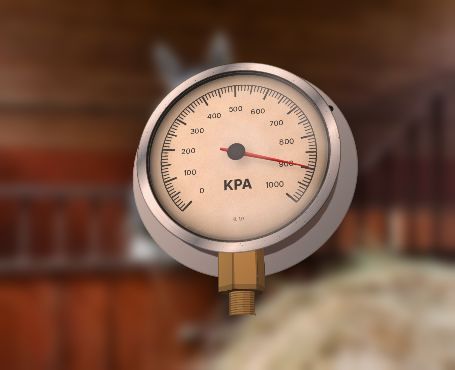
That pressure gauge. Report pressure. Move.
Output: 900 kPa
